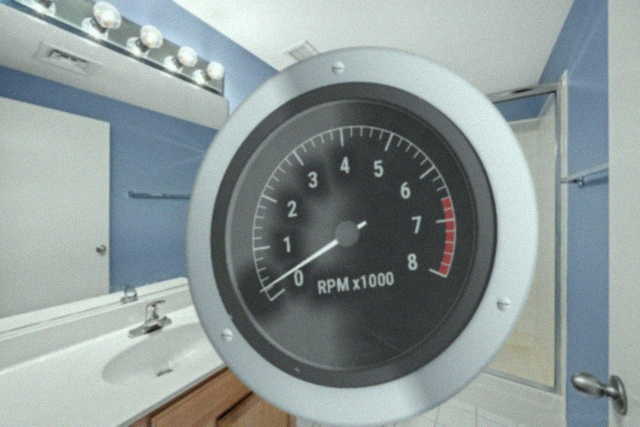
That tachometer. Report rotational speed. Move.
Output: 200 rpm
